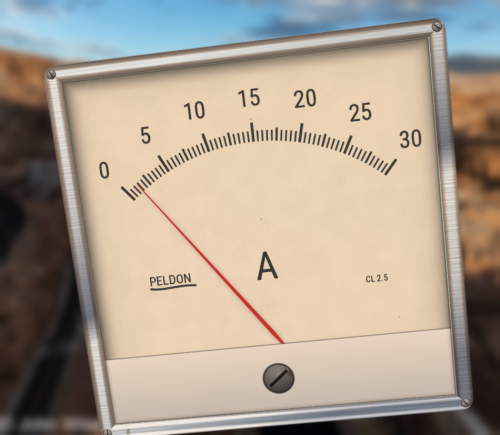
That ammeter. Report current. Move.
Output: 1.5 A
